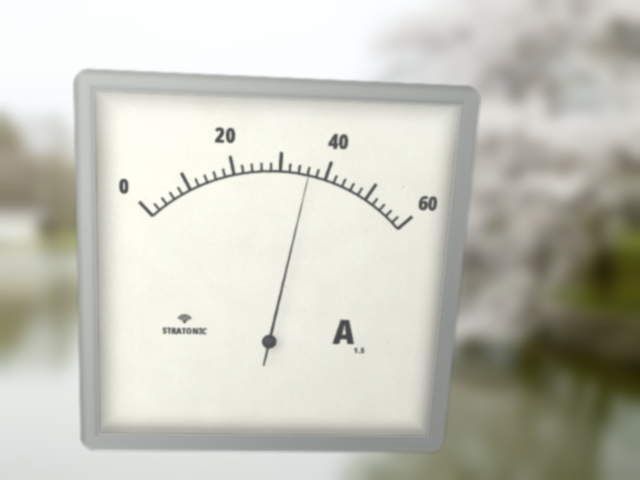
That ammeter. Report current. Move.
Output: 36 A
